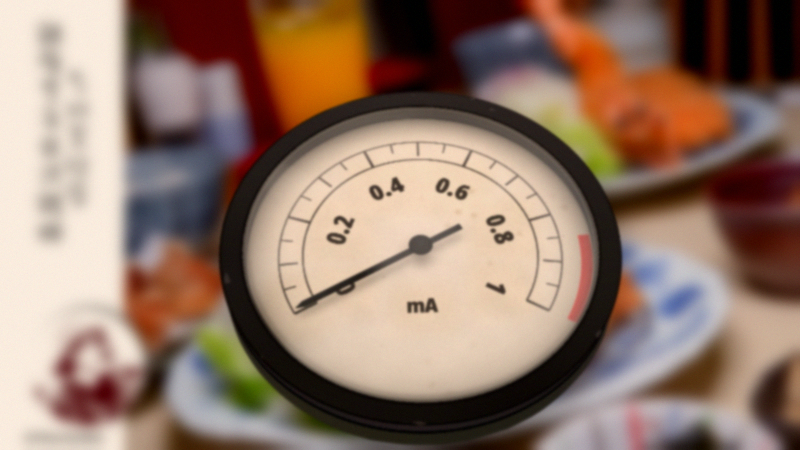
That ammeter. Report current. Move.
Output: 0 mA
